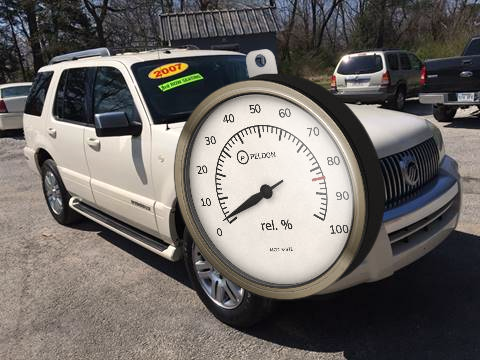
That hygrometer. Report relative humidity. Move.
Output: 2 %
